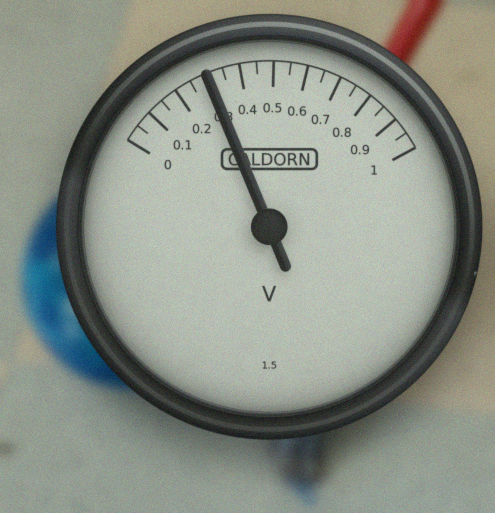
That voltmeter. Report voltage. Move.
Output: 0.3 V
